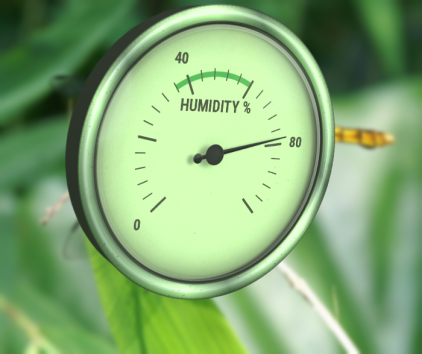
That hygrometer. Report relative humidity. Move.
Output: 78 %
